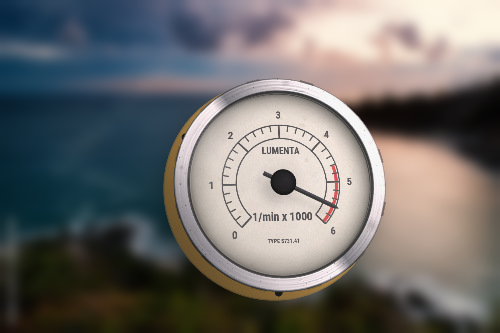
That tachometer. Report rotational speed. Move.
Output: 5600 rpm
